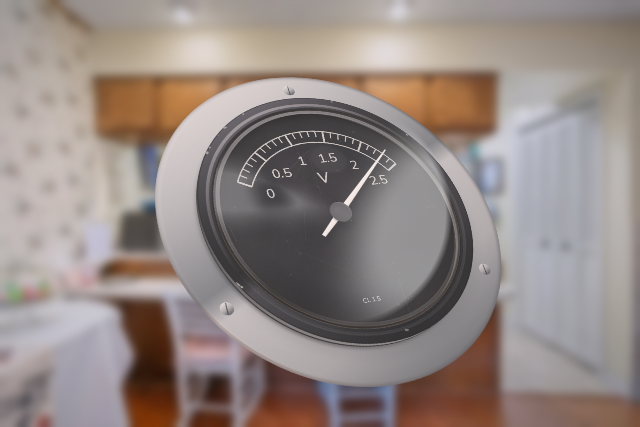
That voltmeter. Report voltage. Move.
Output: 2.3 V
